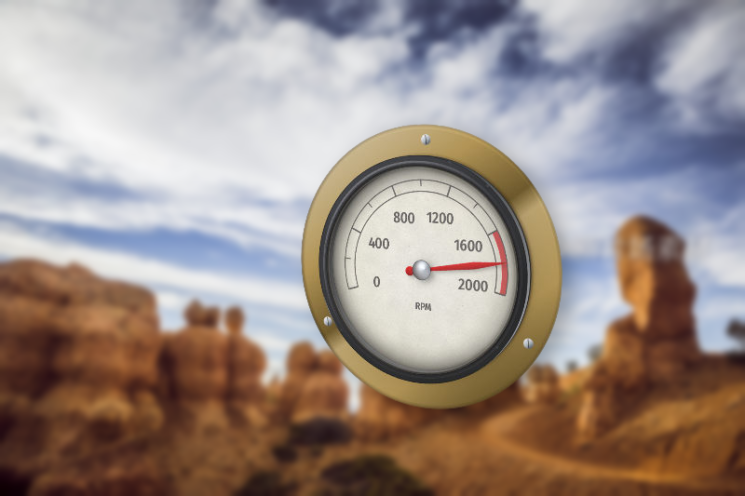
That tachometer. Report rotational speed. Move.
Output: 1800 rpm
